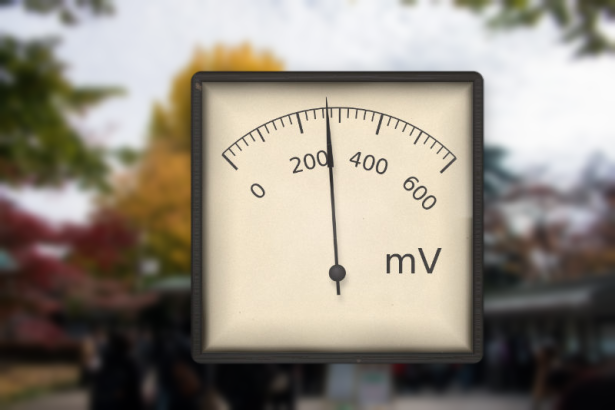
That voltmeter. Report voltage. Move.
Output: 270 mV
